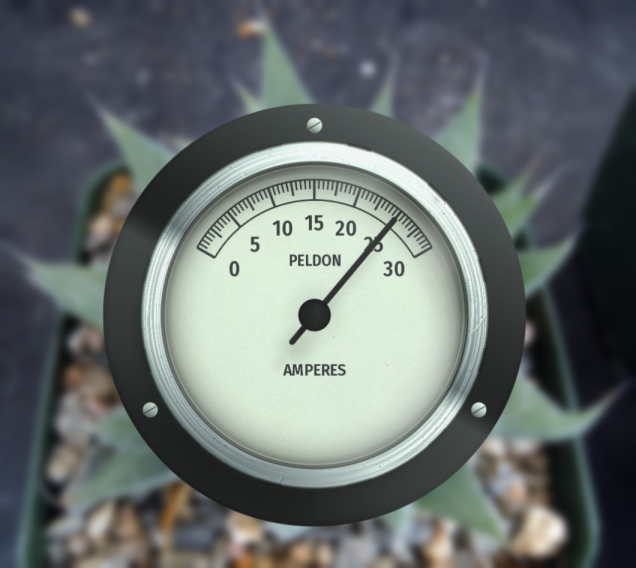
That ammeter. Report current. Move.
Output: 25 A
